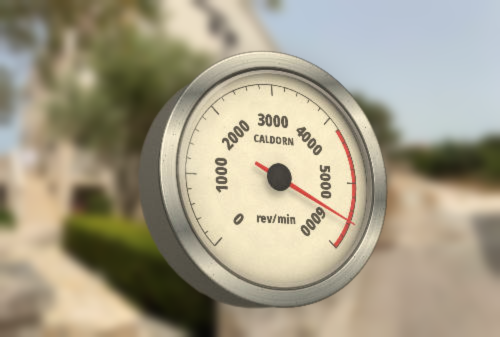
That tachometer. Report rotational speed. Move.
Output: 5600 rpm
